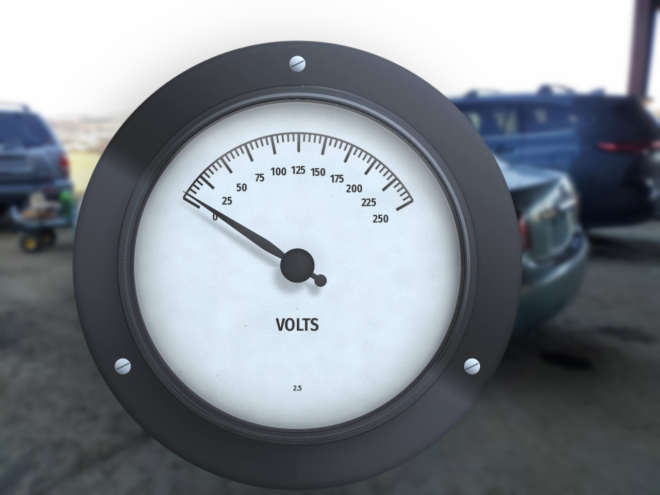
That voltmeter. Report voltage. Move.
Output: 5 V
